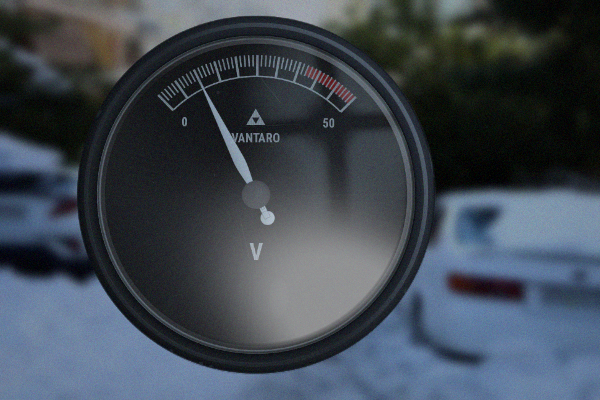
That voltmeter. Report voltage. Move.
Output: 10 V
